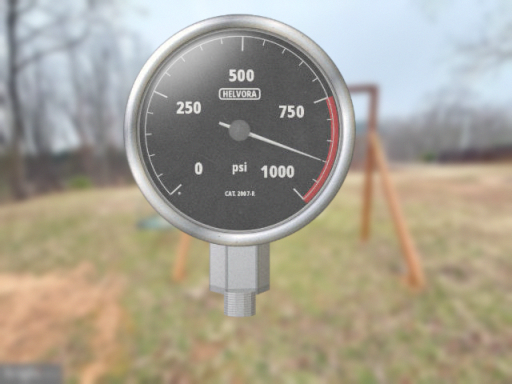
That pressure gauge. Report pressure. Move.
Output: 900 psi
